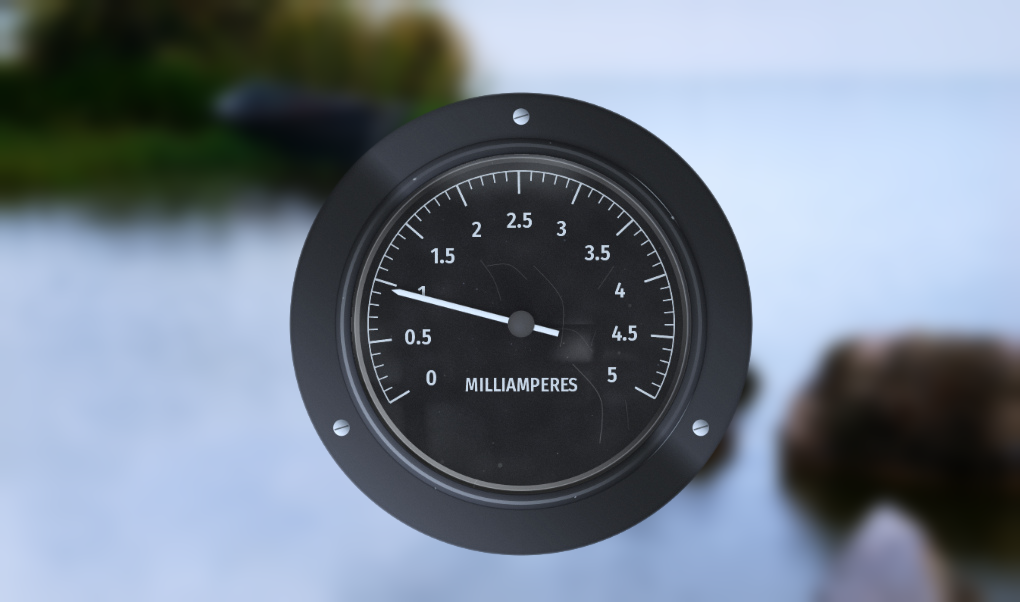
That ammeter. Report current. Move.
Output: 0.95 mA
